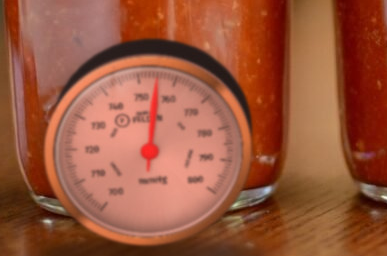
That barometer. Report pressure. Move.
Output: 755 mmHg
